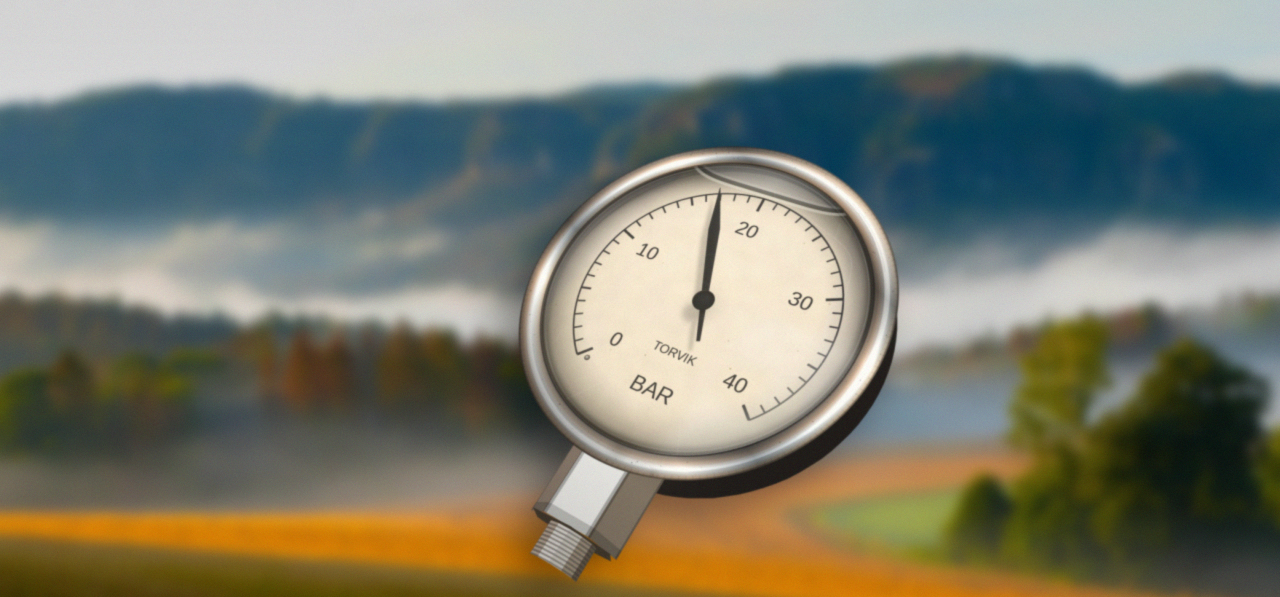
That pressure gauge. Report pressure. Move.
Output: 17 bar
